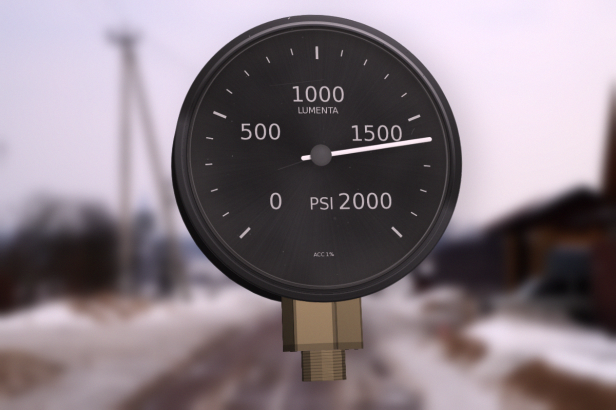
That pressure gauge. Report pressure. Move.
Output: 1600 psi
